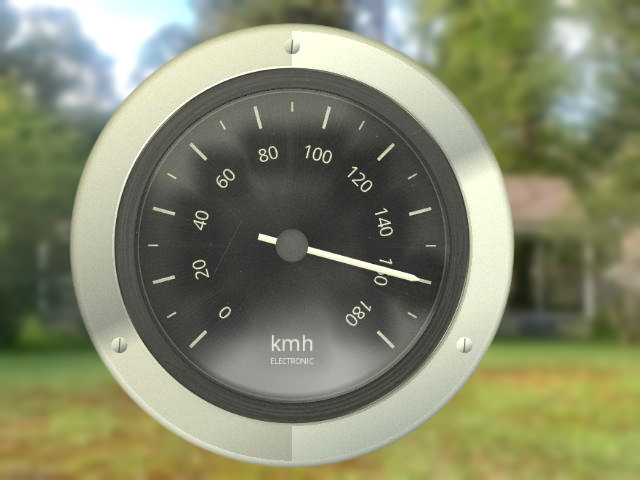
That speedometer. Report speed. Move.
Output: 160 km/h
